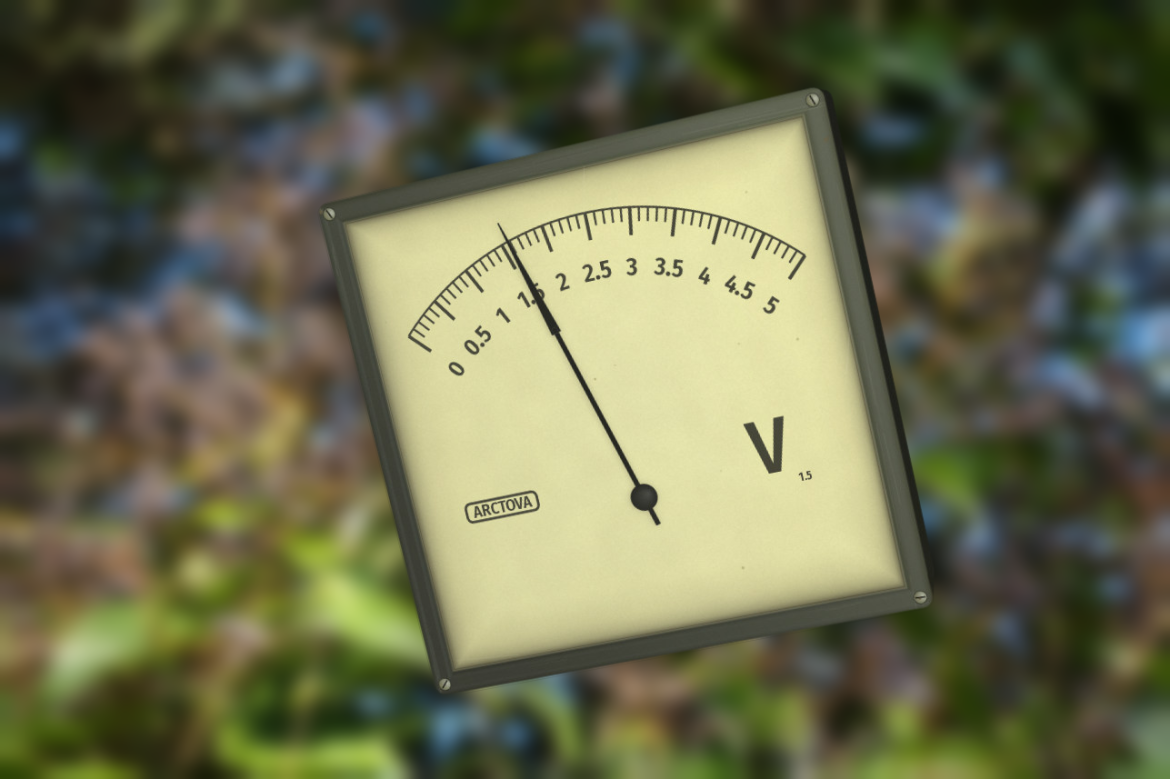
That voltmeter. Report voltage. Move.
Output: 1.6 V
